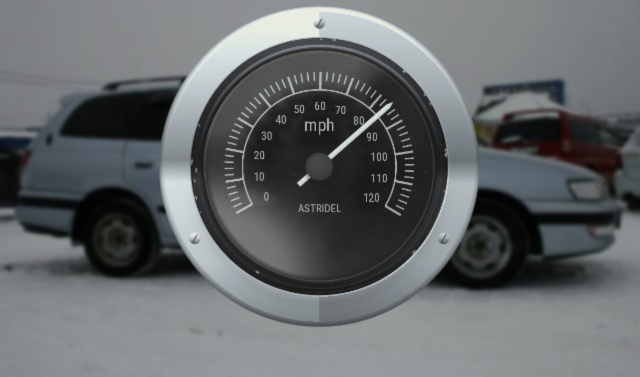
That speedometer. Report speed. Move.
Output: 84 mph
